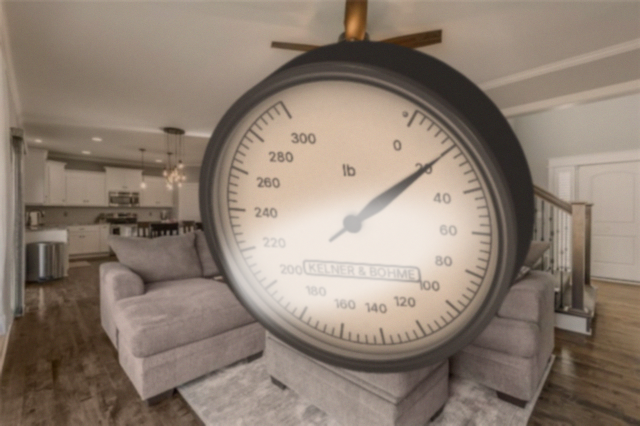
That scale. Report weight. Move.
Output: 20 lb
